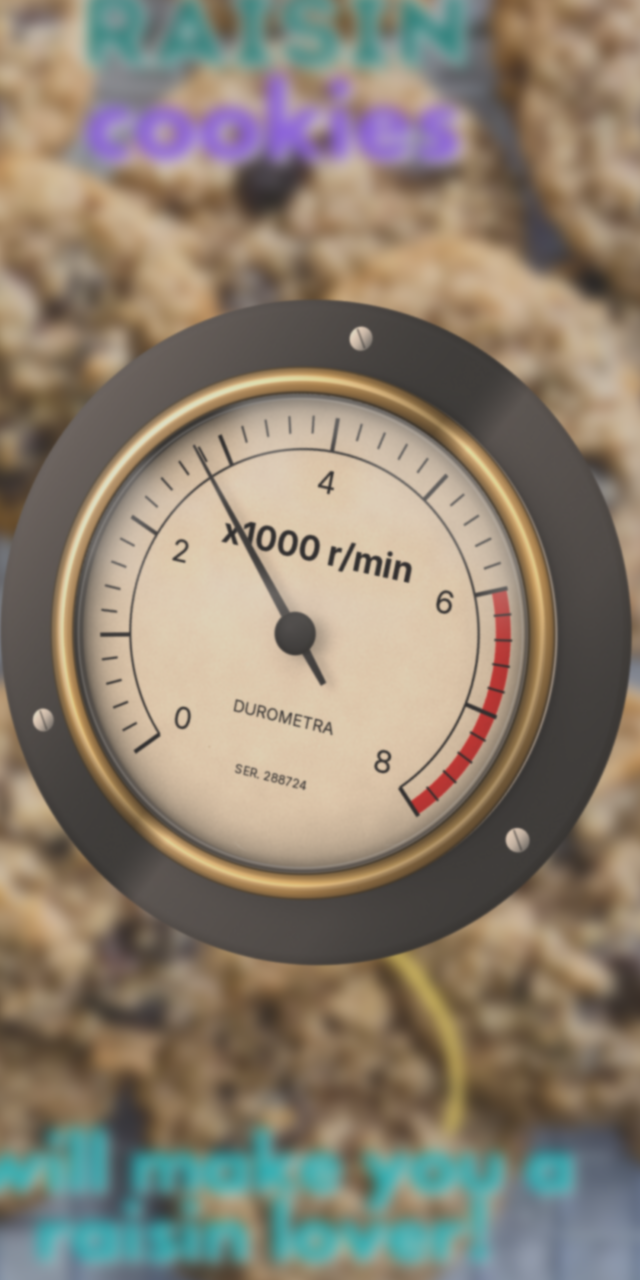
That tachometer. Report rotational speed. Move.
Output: 2800 rpm
